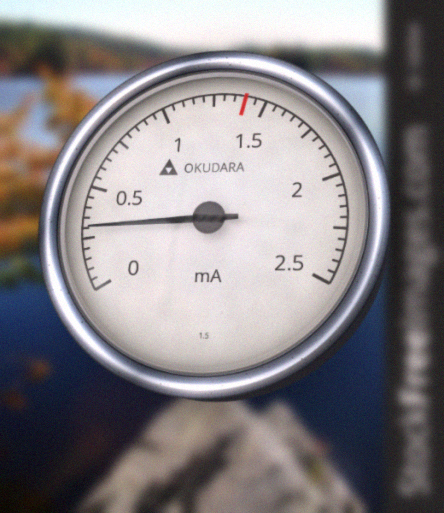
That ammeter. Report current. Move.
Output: 0.3 mA
